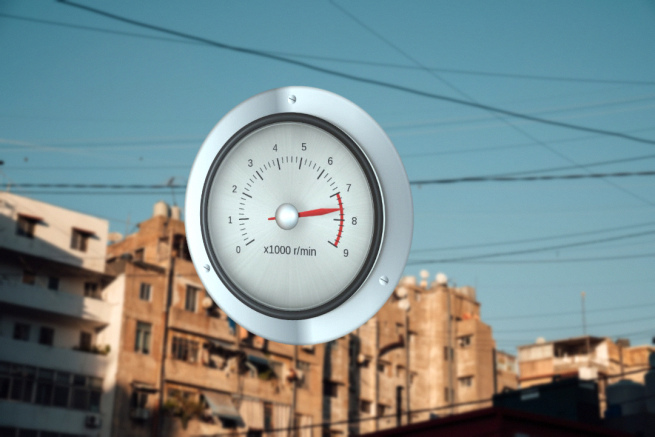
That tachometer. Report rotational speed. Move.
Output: 7600 rpm
